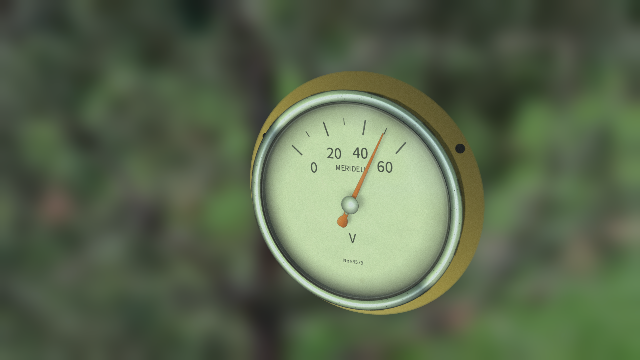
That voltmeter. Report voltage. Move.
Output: 50 V
